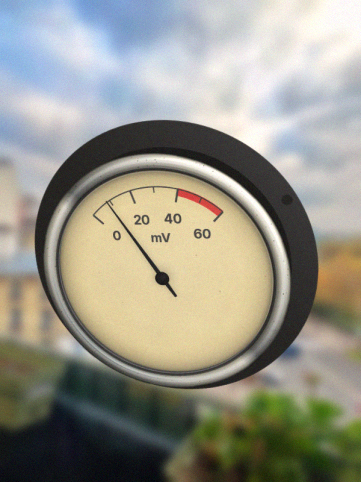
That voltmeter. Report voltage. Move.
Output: 10 mV
